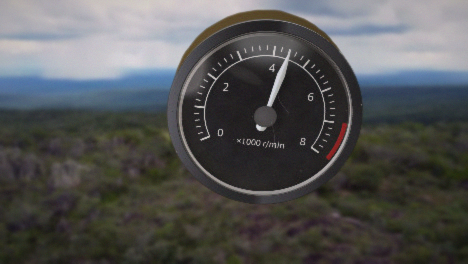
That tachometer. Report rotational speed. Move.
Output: 4400 rpm
